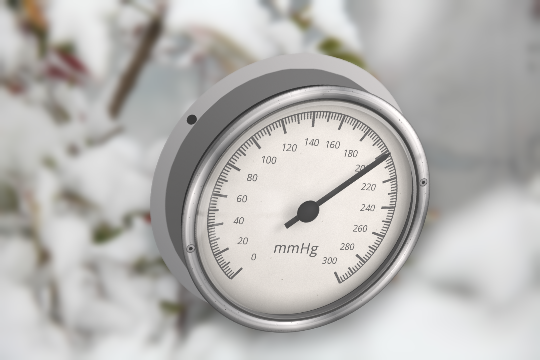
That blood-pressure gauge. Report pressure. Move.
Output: 200 mmHg
